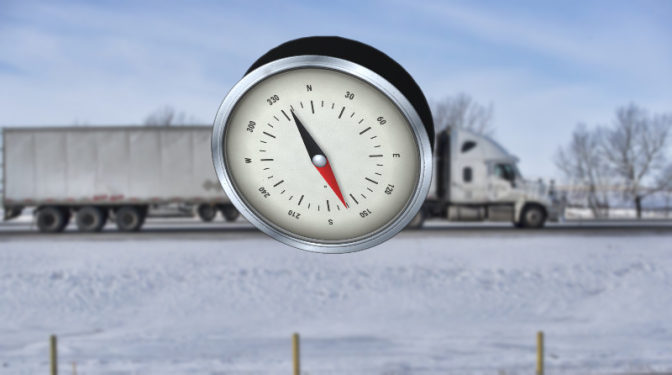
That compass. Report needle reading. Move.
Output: 160 °
